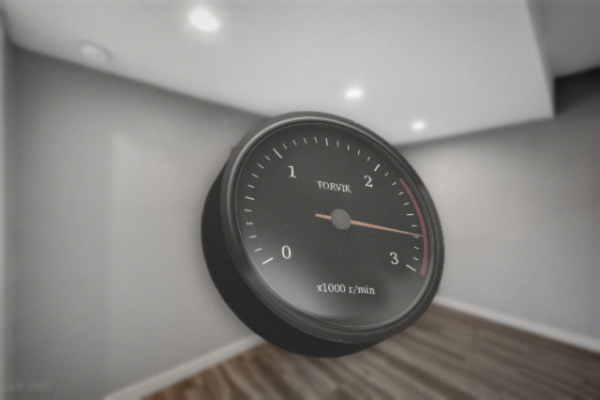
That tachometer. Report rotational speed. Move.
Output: 2700 rpm
